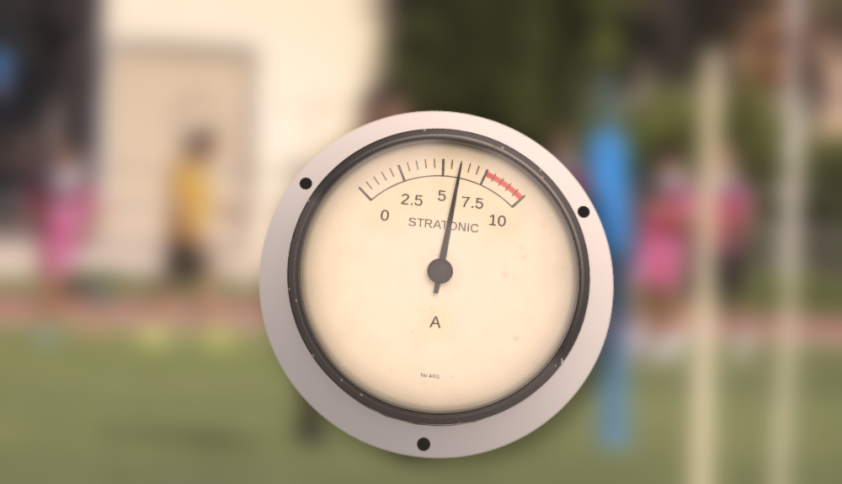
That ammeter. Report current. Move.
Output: 6 A
